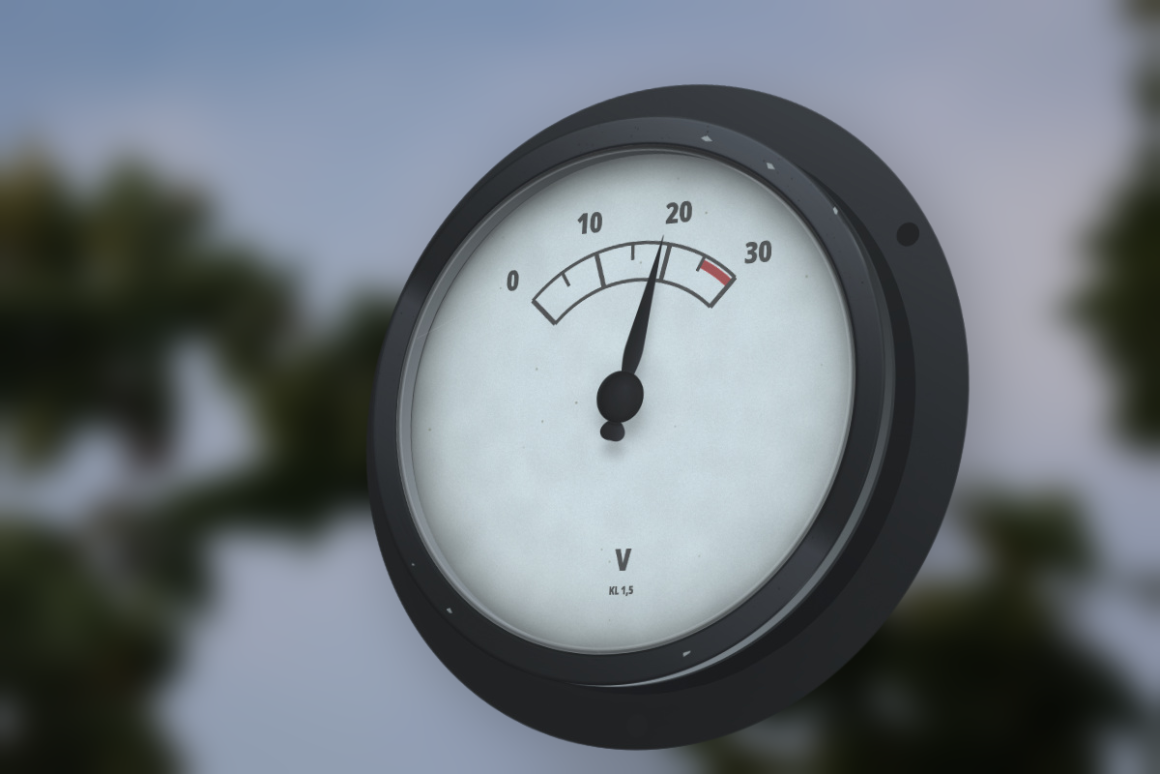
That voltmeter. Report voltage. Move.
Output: 20 V
